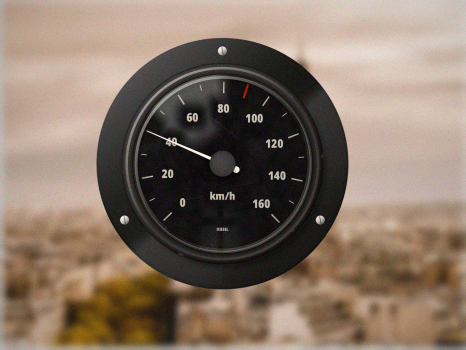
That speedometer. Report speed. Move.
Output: 40 km/h
